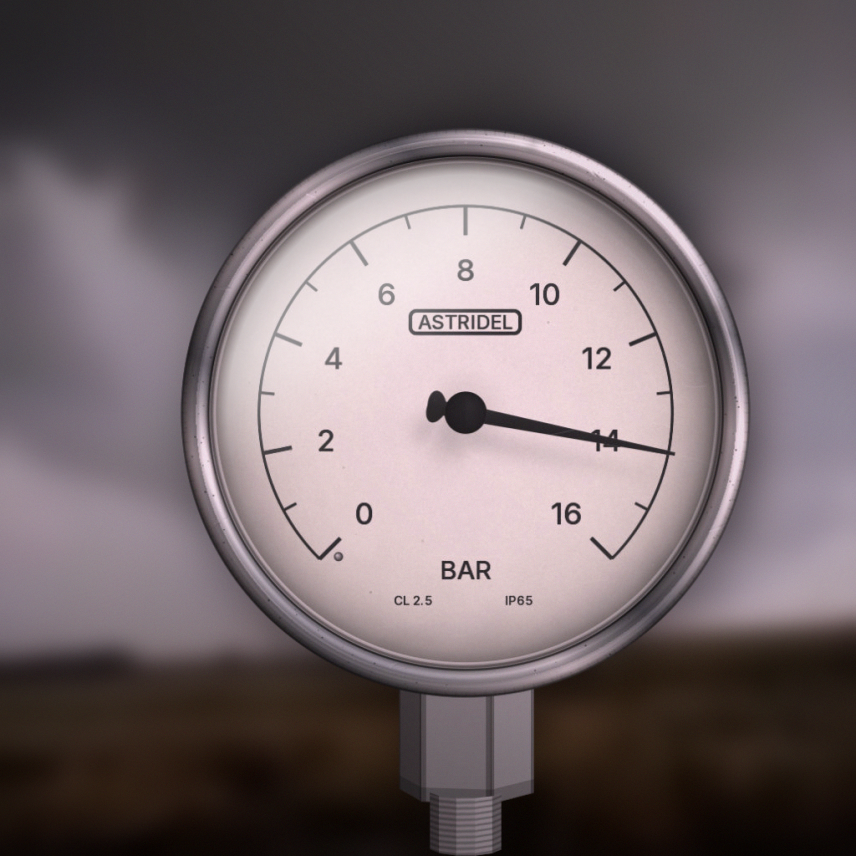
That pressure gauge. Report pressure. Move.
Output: 14 bar
